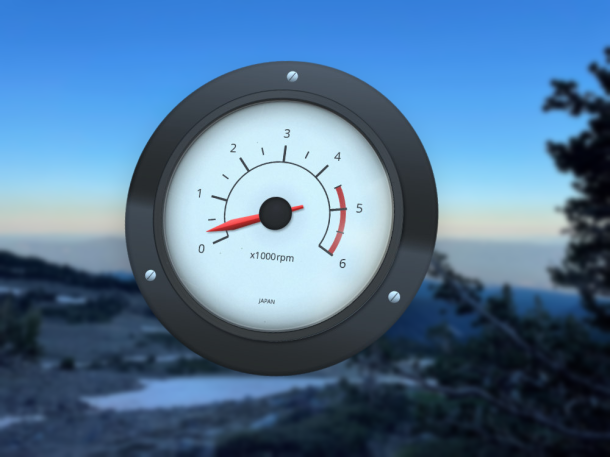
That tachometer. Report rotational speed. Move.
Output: 250 rpm
